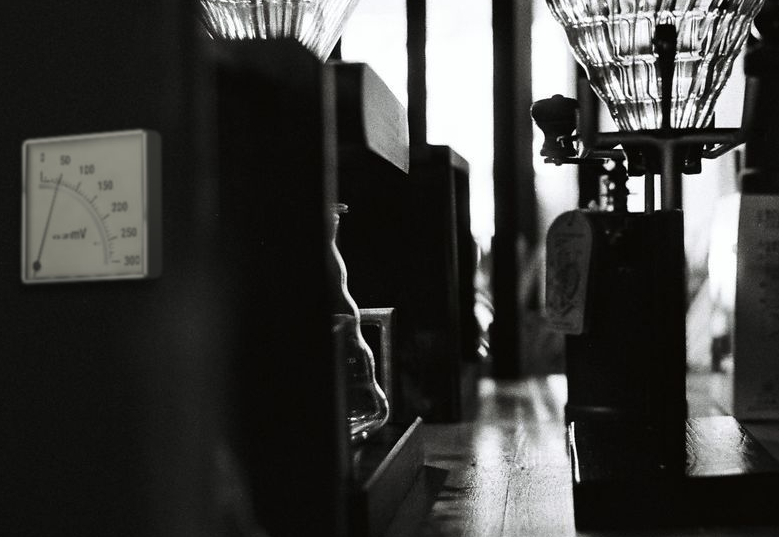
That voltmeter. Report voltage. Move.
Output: 50 mV
